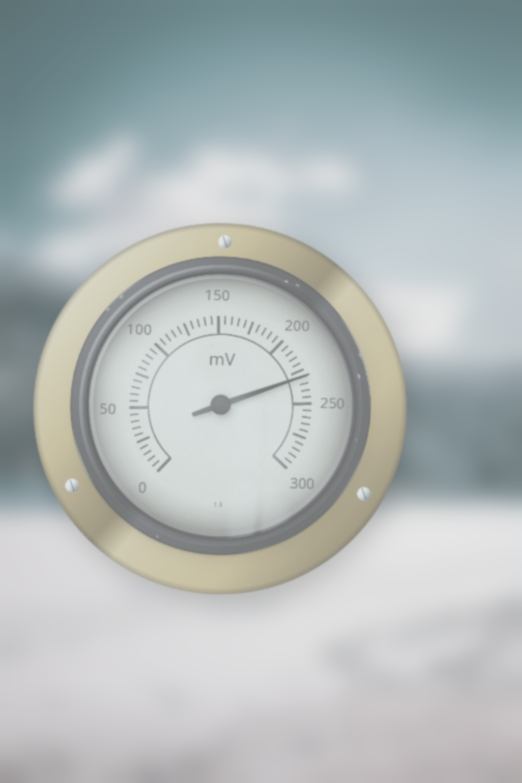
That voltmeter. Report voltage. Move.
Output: 230 mV
